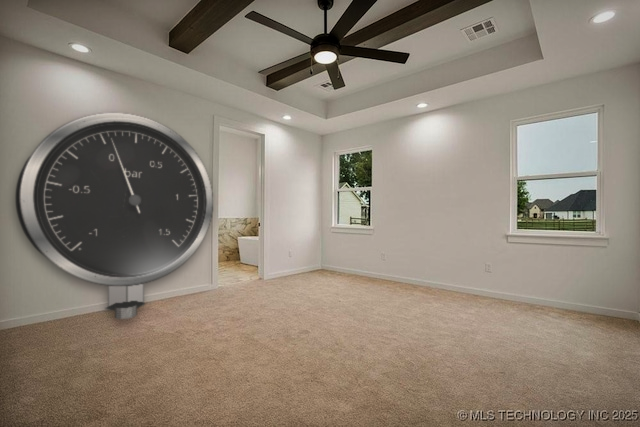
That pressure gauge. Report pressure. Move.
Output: 0.05 bar
